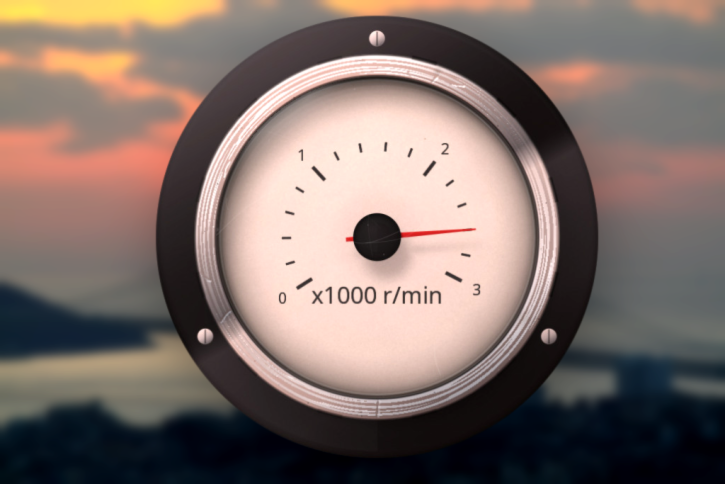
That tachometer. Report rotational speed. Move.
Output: 2600 rpm
